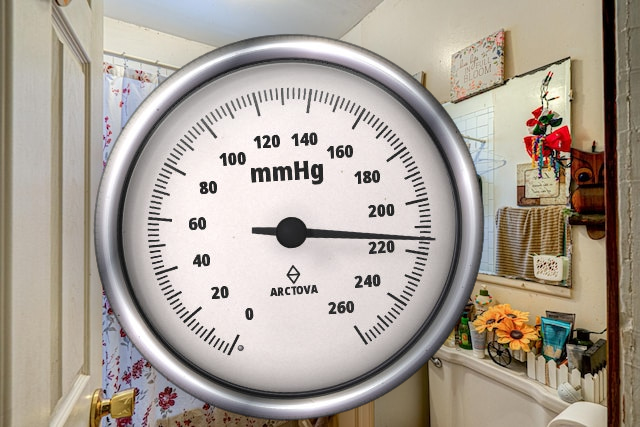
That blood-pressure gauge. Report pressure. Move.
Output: 214 mmHg
